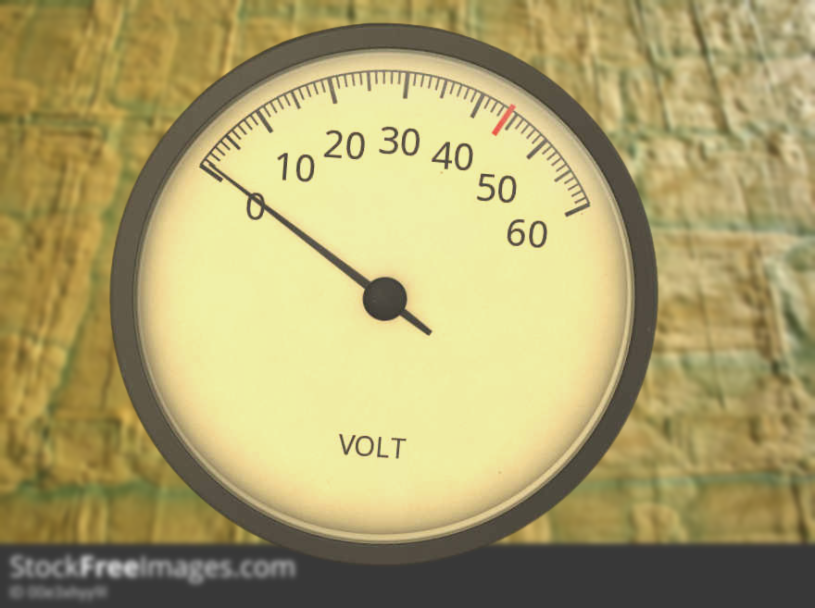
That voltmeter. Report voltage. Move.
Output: 1 V
